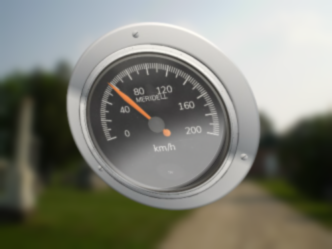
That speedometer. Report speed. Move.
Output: 60 km/h
